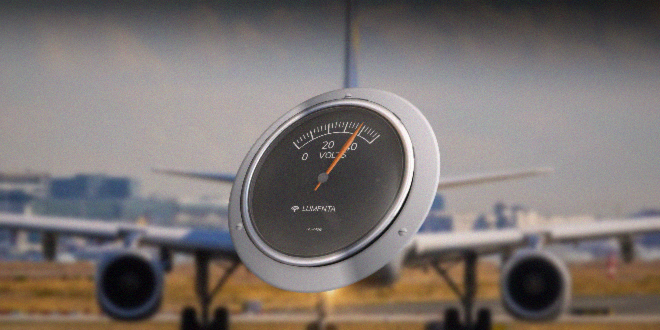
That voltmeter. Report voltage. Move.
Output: 40 V
